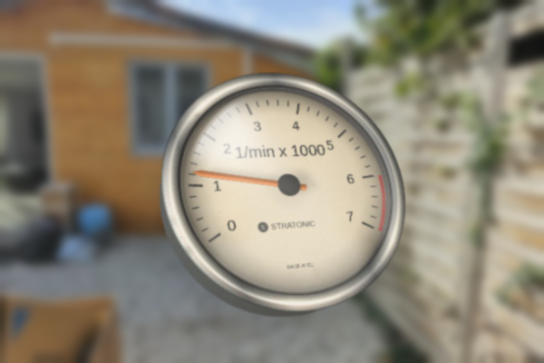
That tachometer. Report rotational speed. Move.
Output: 1200 rpm
